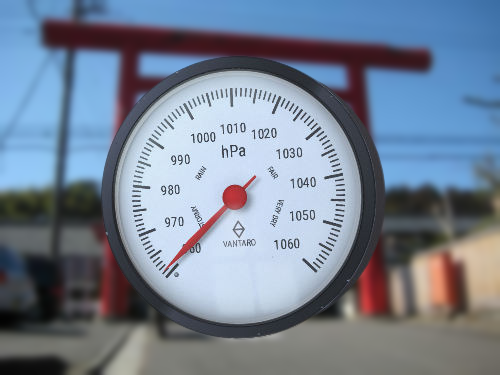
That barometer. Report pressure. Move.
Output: 961 hPa
